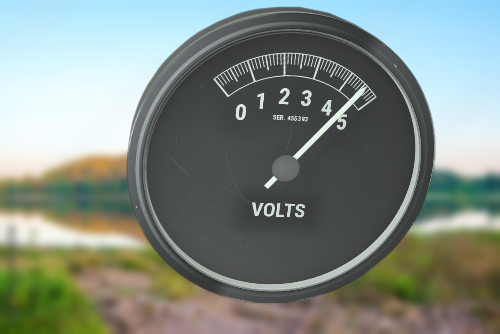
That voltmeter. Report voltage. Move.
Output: 4.5 V
